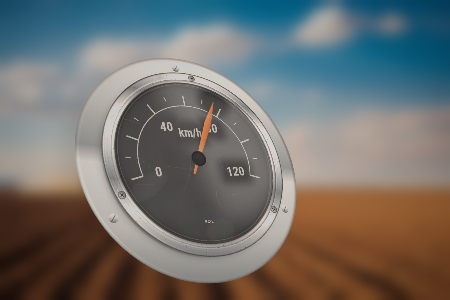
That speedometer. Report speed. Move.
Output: 75 km/h
